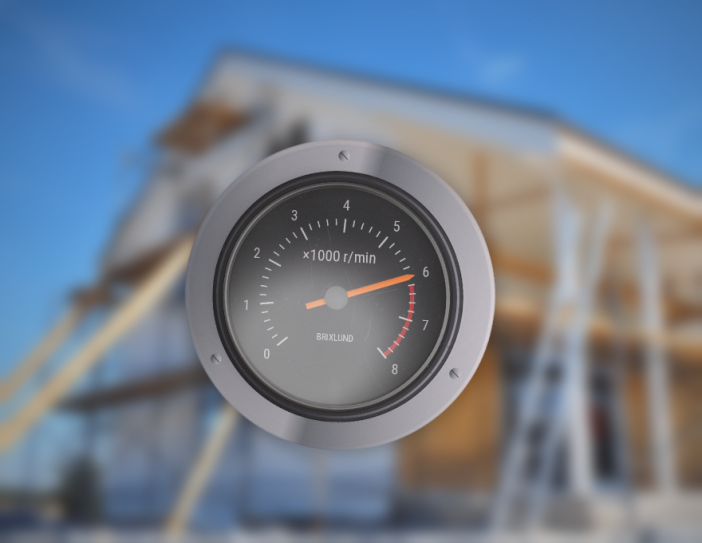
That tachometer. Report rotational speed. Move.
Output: 6000 rpm
